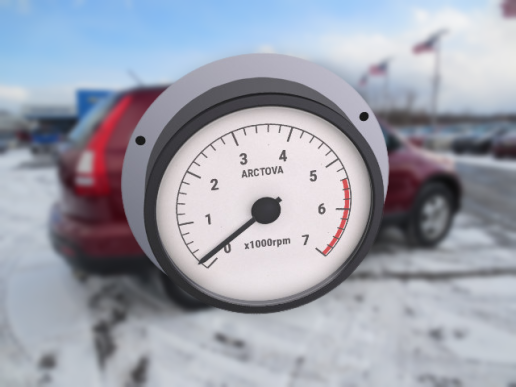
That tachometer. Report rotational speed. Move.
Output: 200 rpm
